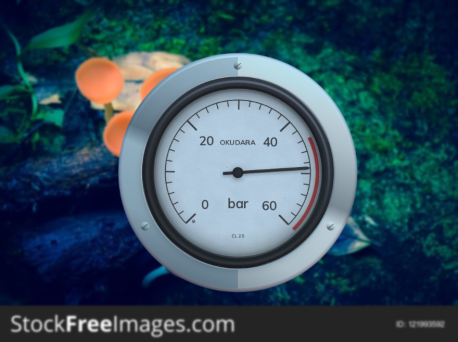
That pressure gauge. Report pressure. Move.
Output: 49 bar
